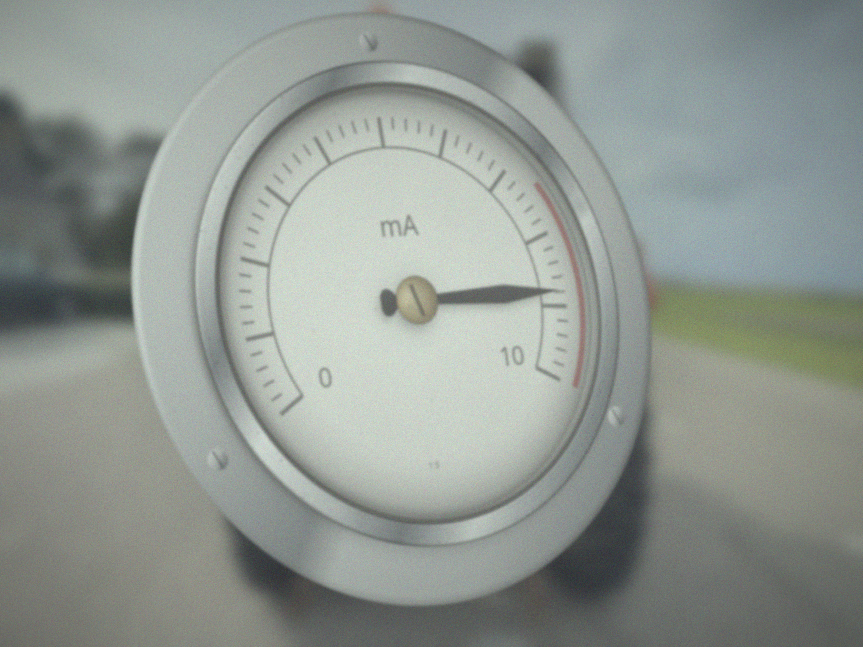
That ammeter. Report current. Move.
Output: 8.8 mA
